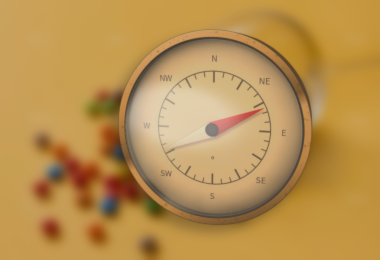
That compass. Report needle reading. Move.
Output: 65 °
